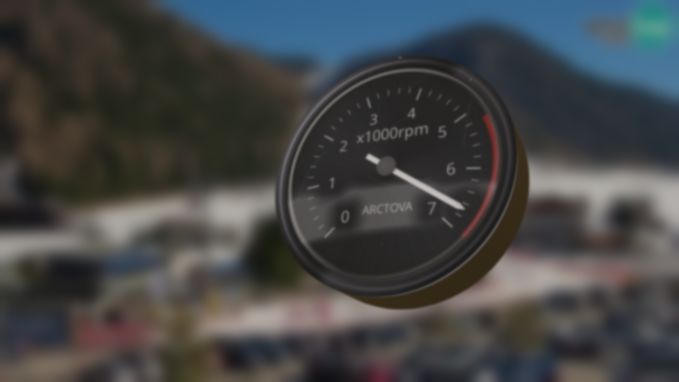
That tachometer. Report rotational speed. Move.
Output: 6700 rpm
